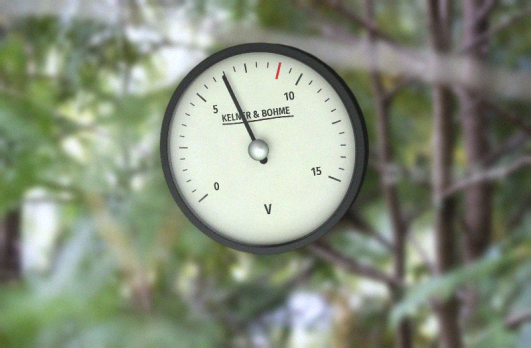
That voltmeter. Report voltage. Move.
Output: 6.5 V
